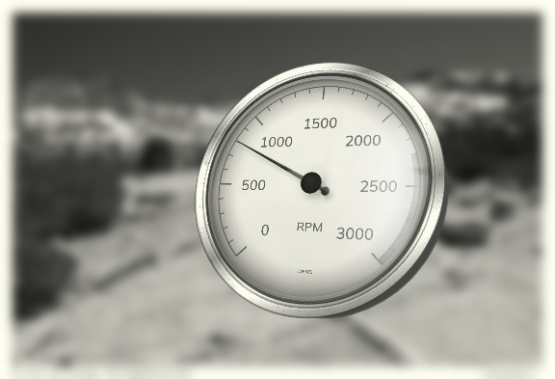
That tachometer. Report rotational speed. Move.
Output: 800 rpm
